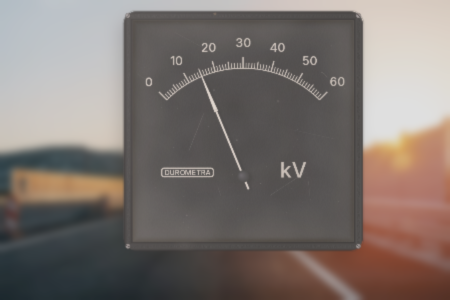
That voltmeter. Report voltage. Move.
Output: 15 kV
